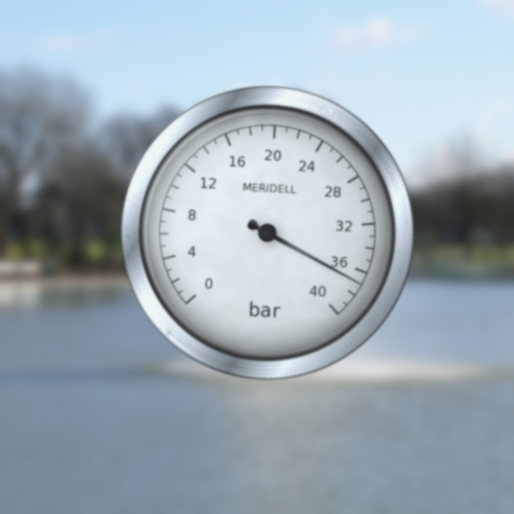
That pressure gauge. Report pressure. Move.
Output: 37 bar
